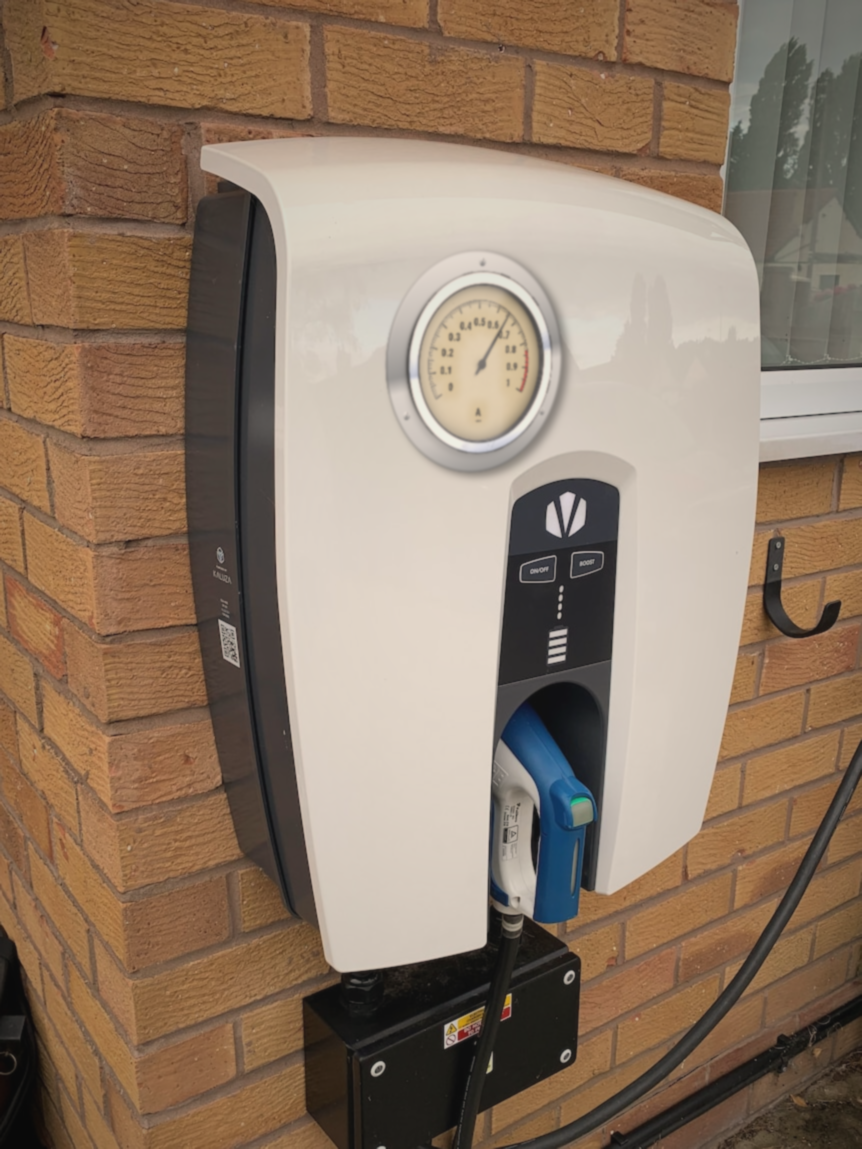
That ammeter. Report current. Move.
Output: 0.65 A
